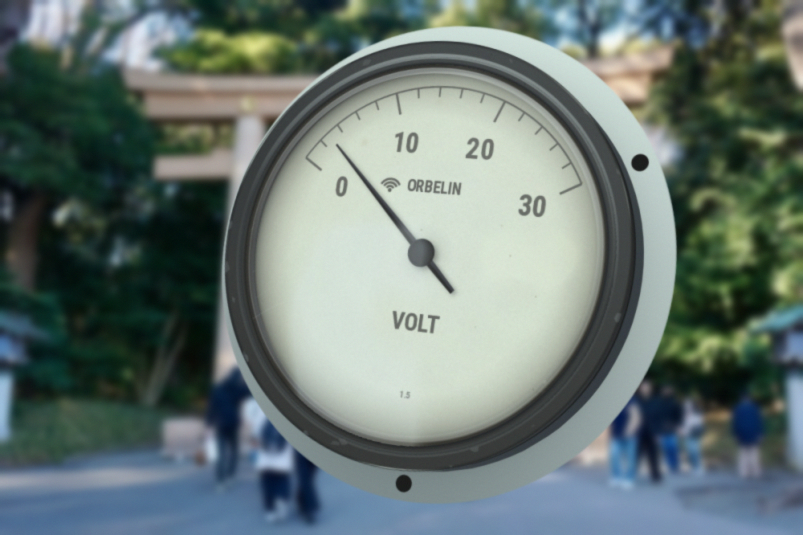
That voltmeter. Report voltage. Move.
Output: 3 V
